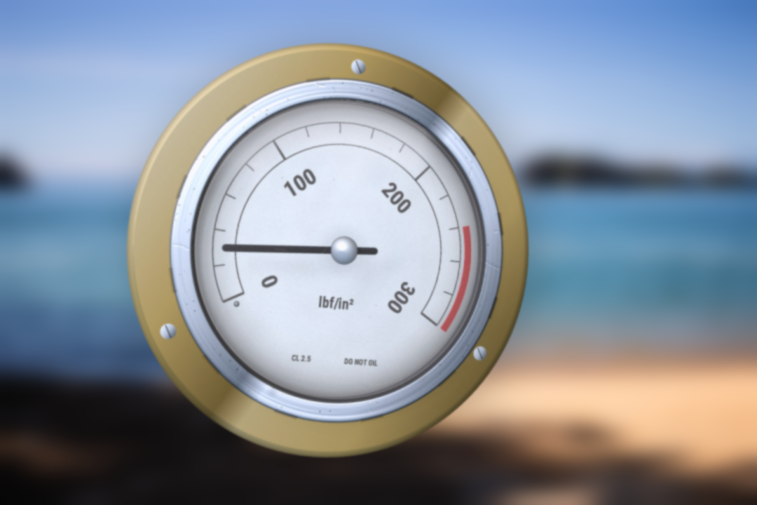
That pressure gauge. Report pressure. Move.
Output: 30 psi
